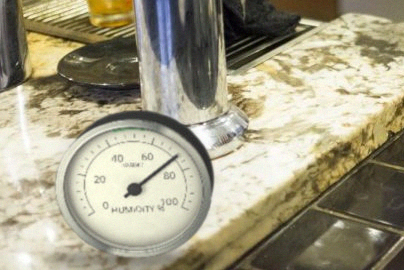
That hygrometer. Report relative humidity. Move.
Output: 72 %
